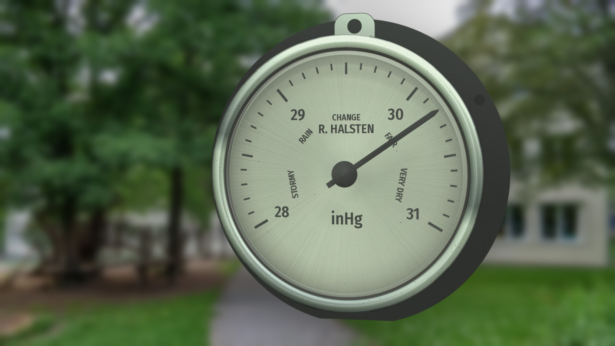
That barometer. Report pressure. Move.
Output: 30.2 inHg
